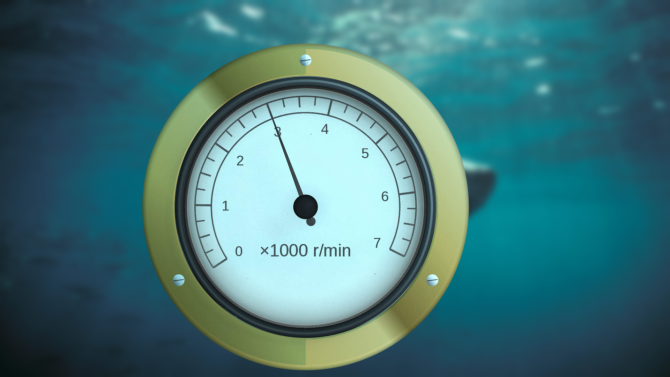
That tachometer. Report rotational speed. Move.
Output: 3000 rpm
